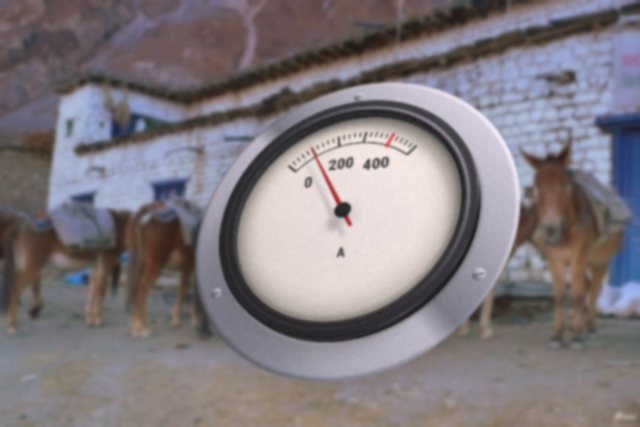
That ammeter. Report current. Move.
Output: 100 A
